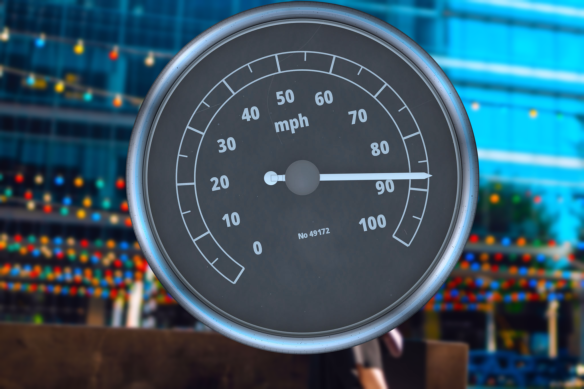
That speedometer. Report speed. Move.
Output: 87.5 mph
